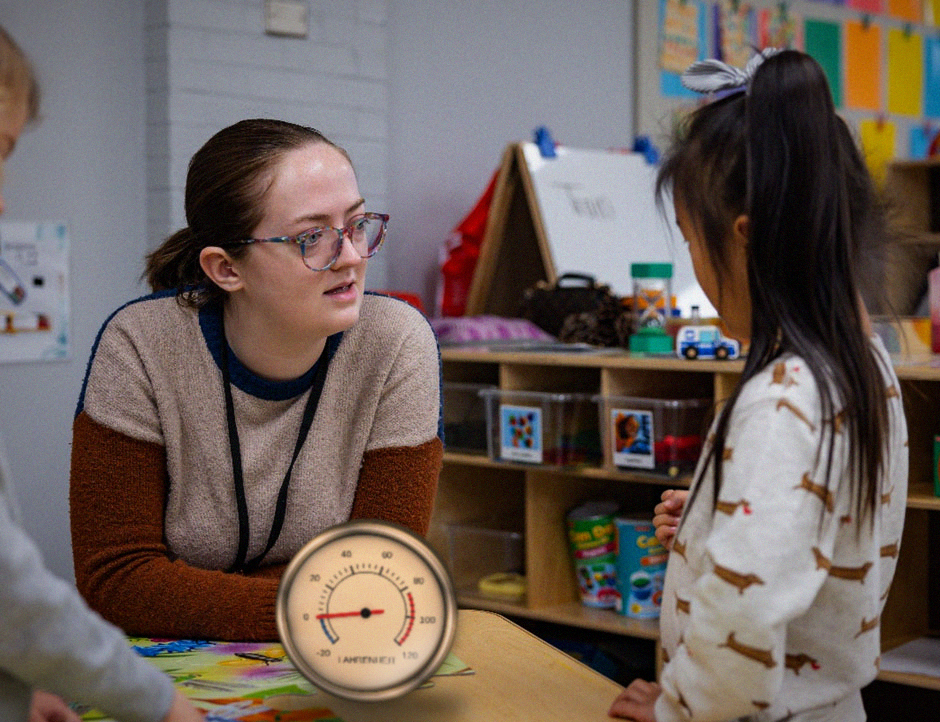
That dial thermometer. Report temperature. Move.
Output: 0 °F
